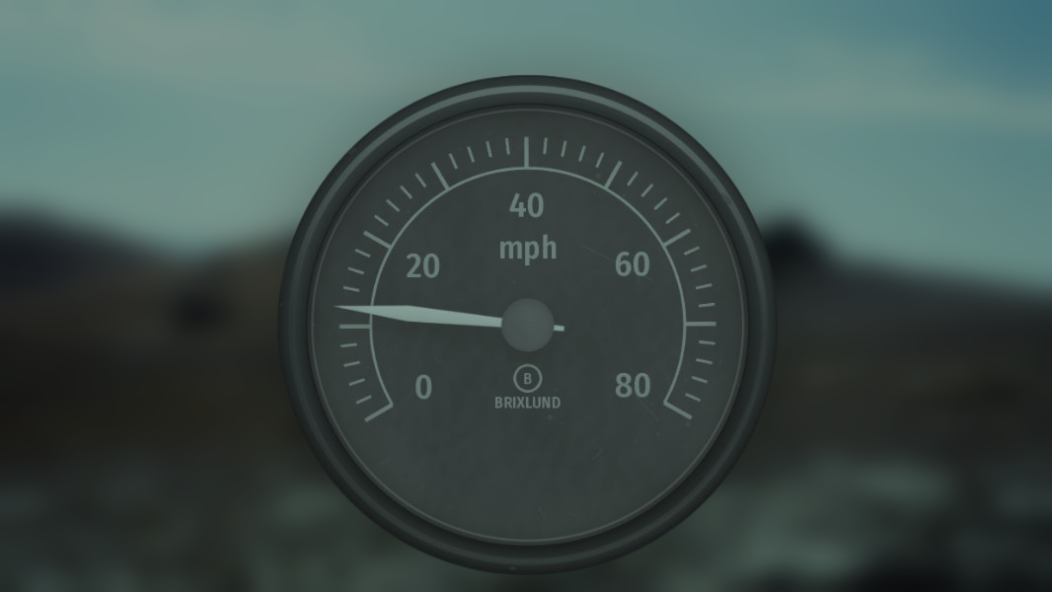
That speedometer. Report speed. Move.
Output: 12 mph
